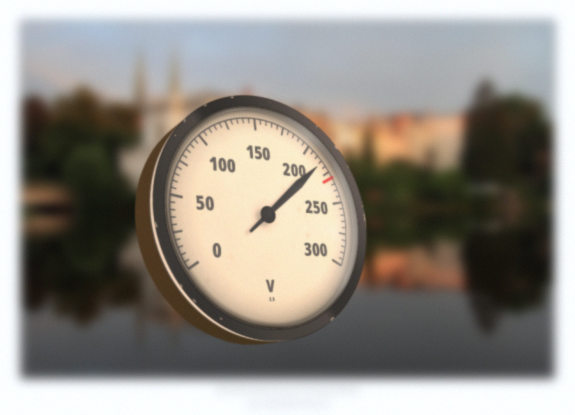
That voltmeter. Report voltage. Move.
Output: 215 V
